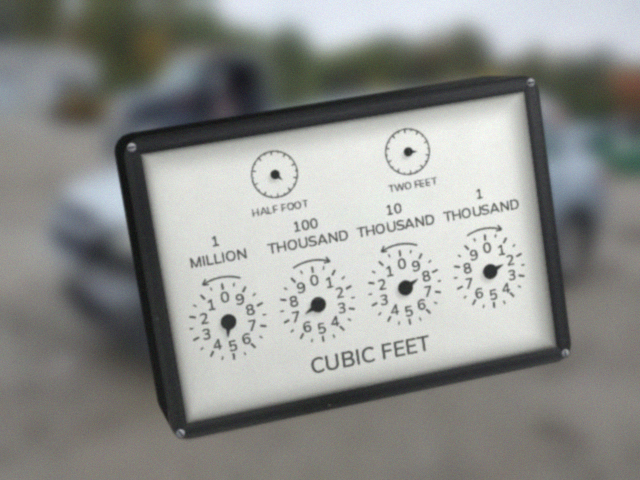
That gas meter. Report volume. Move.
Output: 468200 ft³
